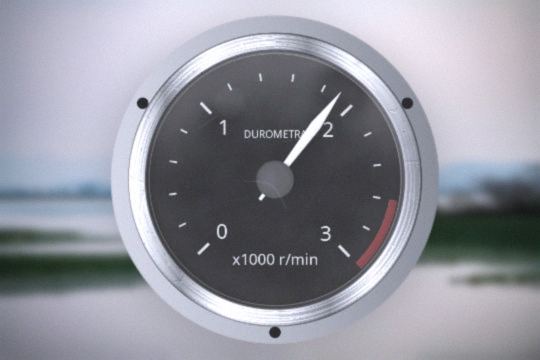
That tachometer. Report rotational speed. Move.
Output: 1900 rpm
